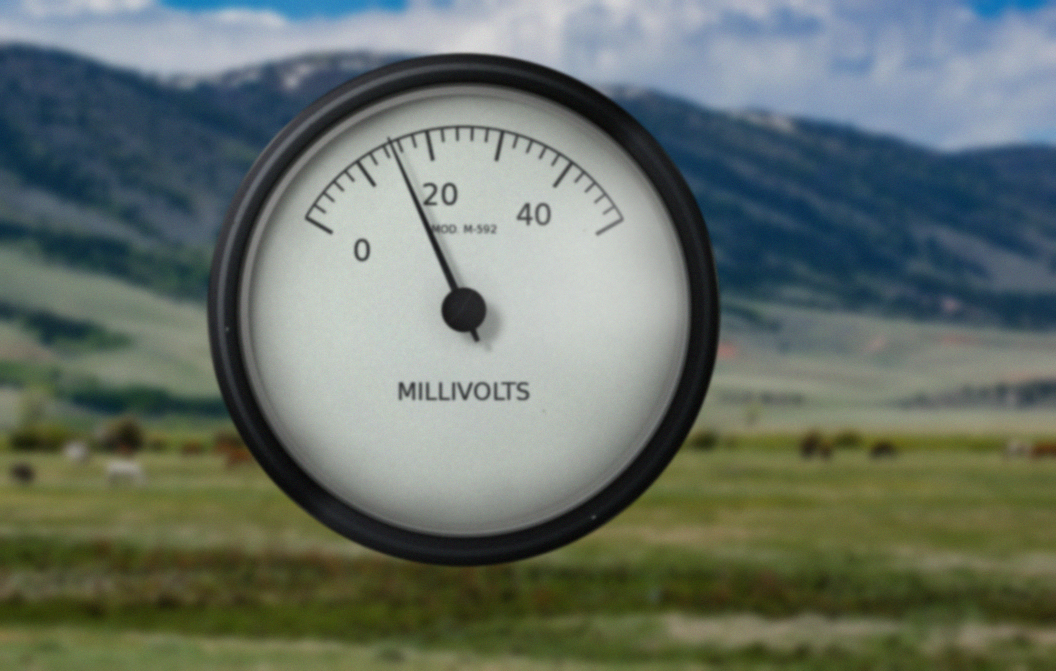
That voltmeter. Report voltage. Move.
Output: 15 mV
